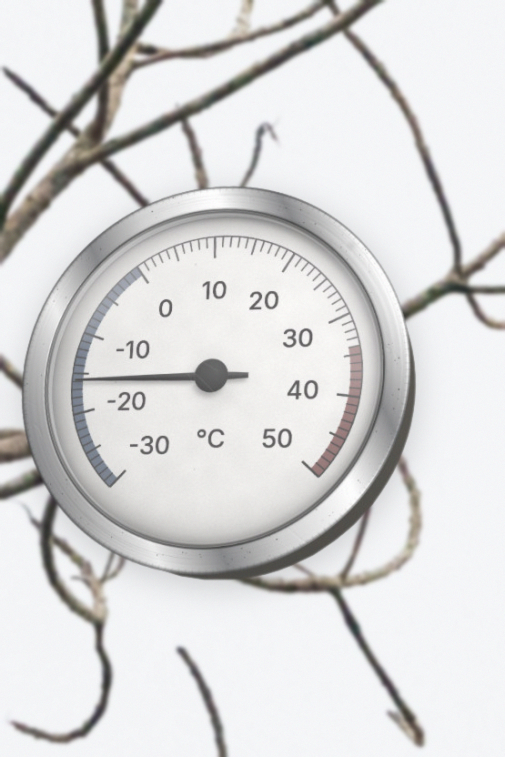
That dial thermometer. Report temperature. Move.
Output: -16 °C
